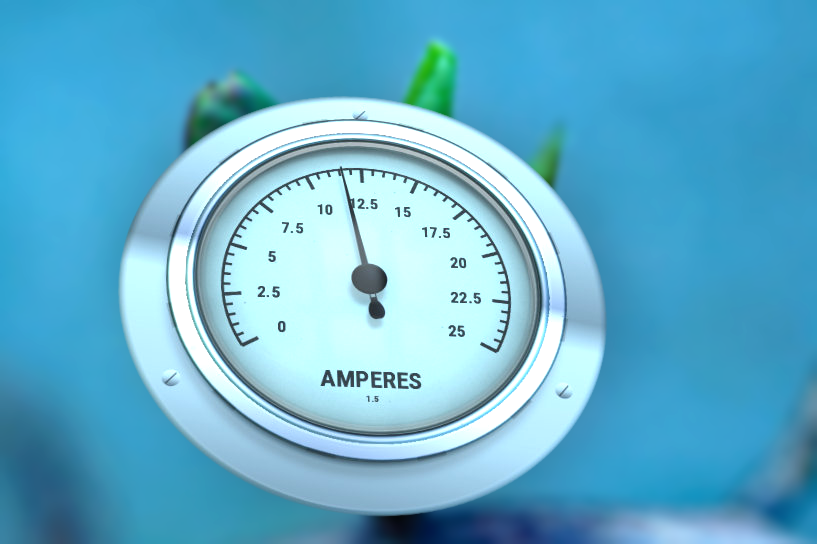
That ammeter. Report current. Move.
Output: 11.5 A
